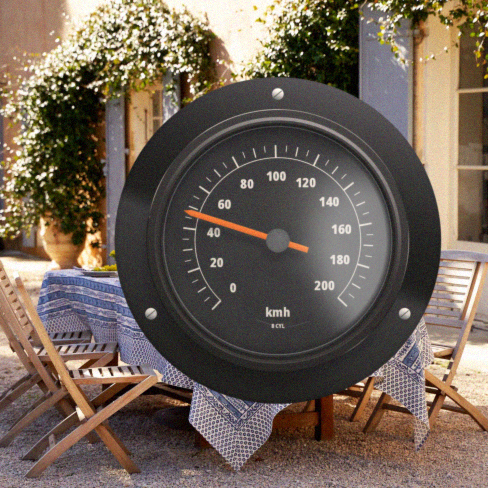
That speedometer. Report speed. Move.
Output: 47.5 km/h
